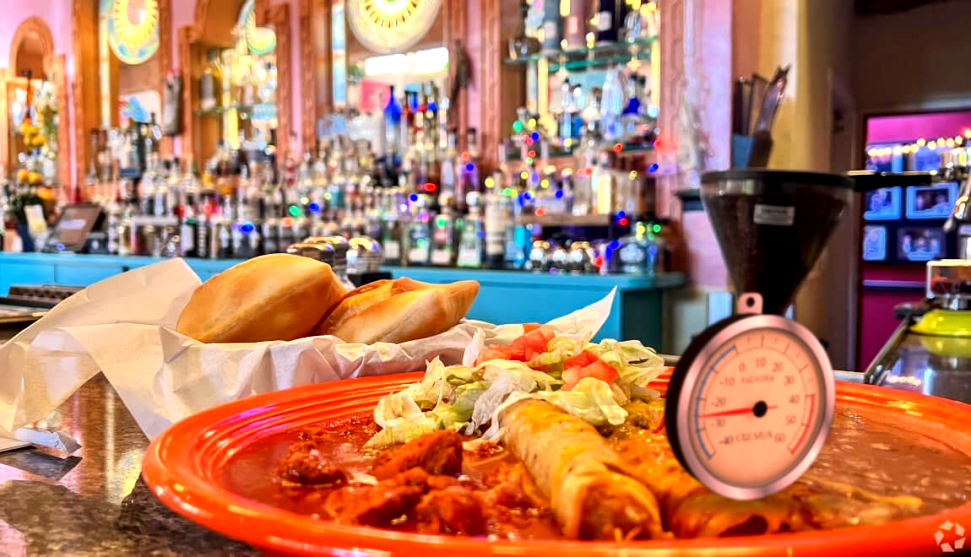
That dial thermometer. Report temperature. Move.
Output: -25 °C
